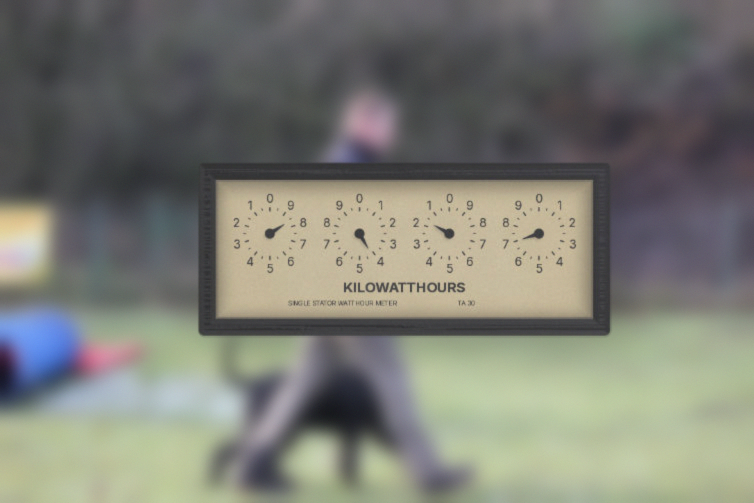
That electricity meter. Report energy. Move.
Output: 8417 kWh
